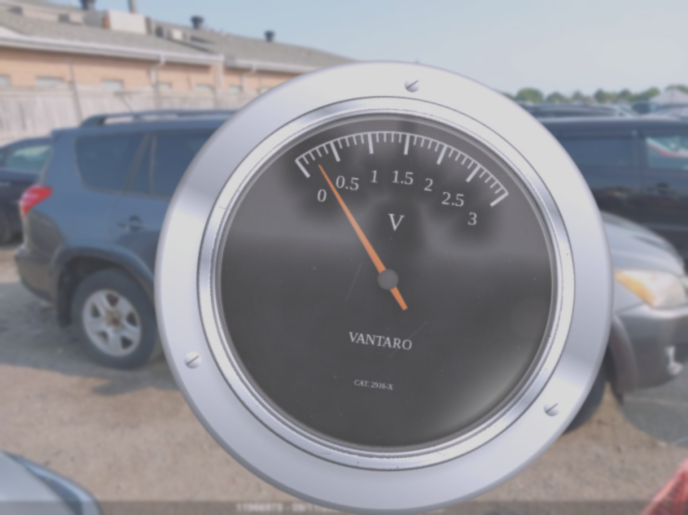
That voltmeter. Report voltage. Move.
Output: 0.2 V
